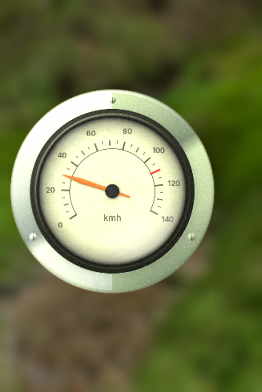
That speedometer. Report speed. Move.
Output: 30 km/h
